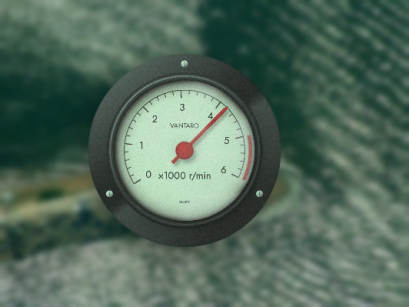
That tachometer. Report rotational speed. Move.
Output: 4200 rpm
